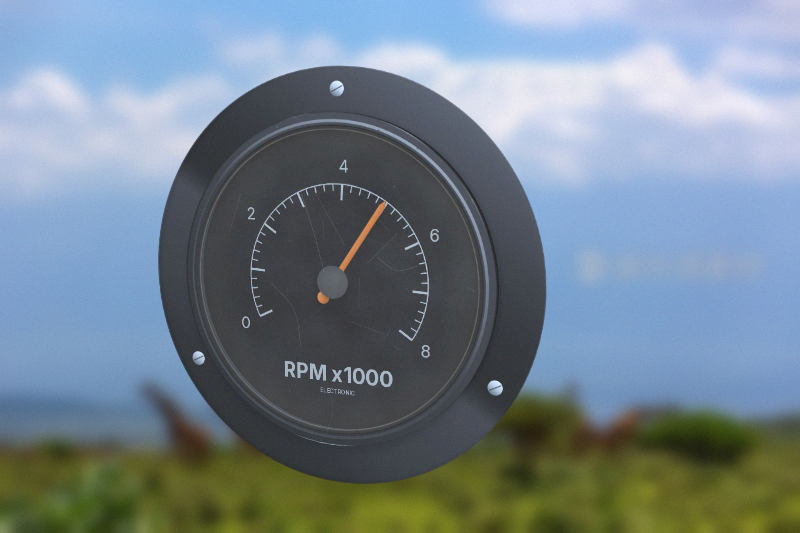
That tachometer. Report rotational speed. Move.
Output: 5000 rpm
